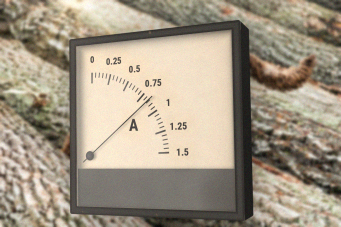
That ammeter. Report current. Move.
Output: 0.85 A
